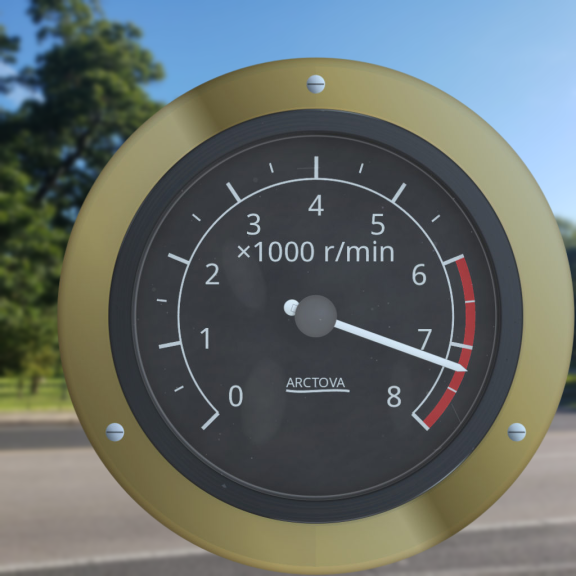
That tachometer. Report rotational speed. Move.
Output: 7250 rpm
